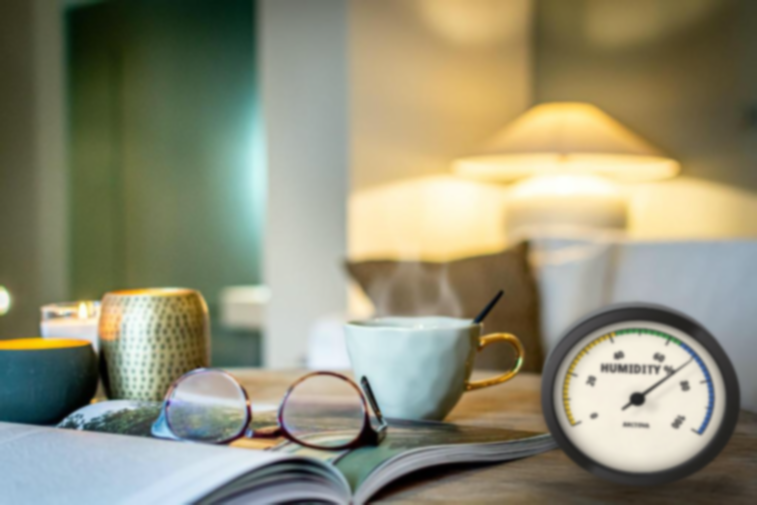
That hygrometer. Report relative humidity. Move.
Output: 70 %
